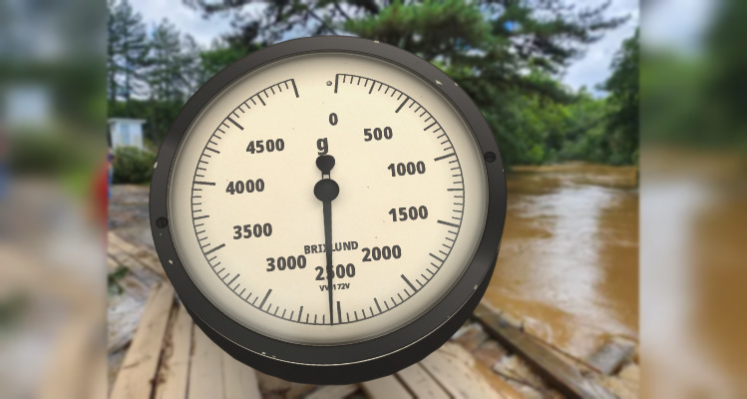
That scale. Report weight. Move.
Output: 2550 g
